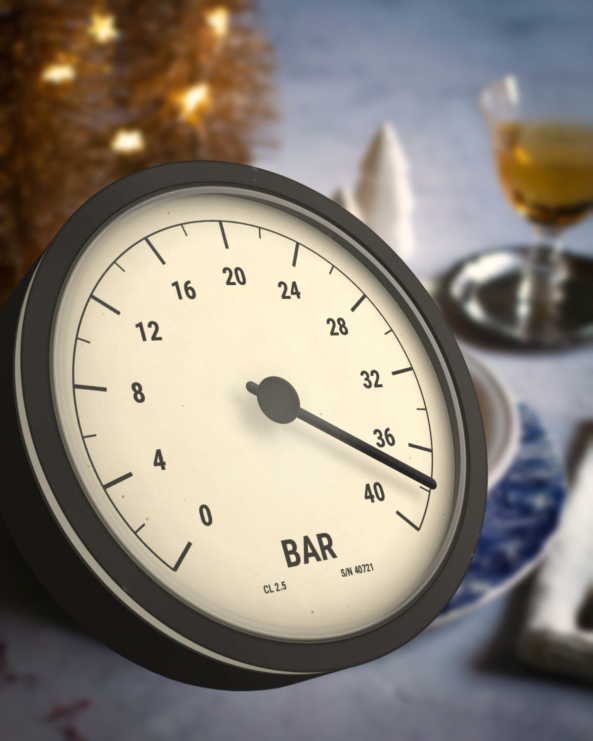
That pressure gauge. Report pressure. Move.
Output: 38 bar
